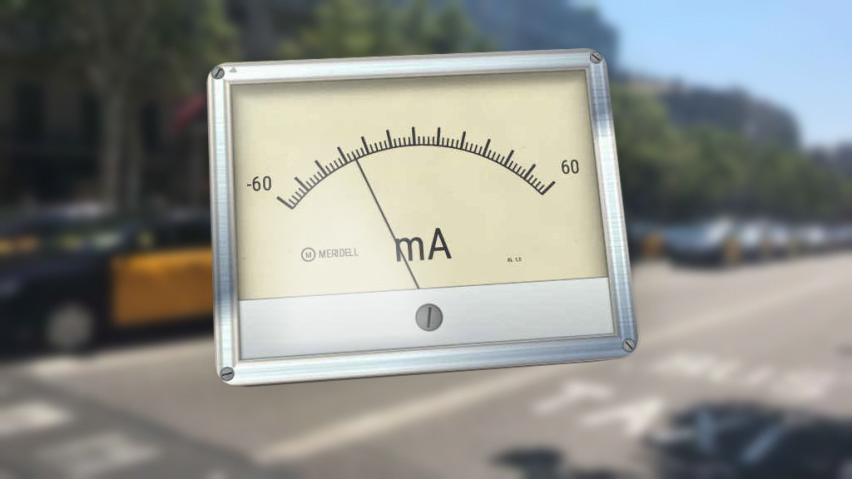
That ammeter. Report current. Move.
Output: -26 mA
